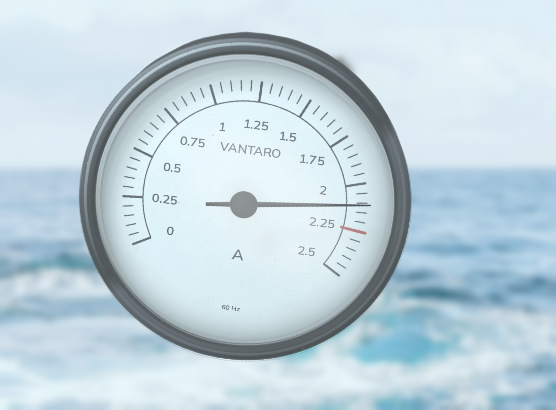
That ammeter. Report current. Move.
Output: 2.1 A
